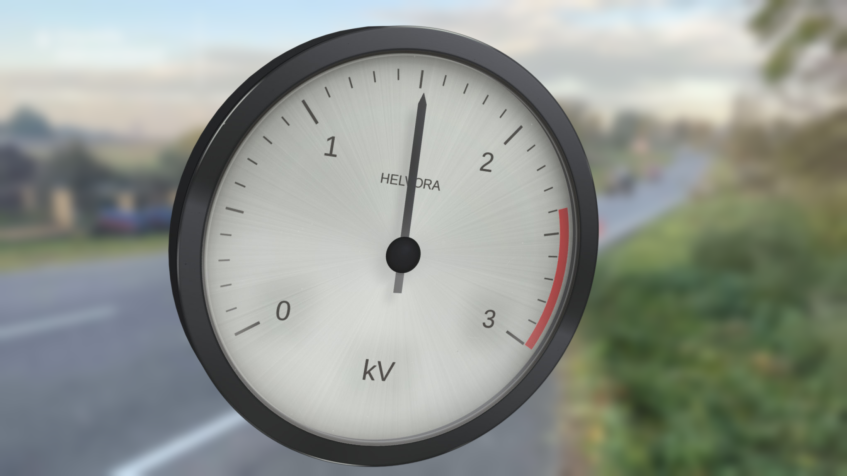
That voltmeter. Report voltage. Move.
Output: 1.5 kV
